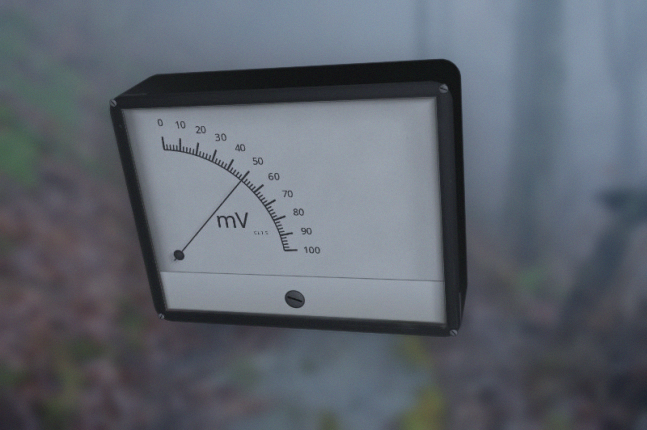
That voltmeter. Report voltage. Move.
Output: 50 mV
